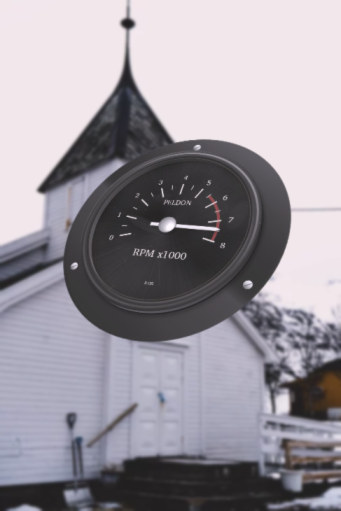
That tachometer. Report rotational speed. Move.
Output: 7500 rpm
